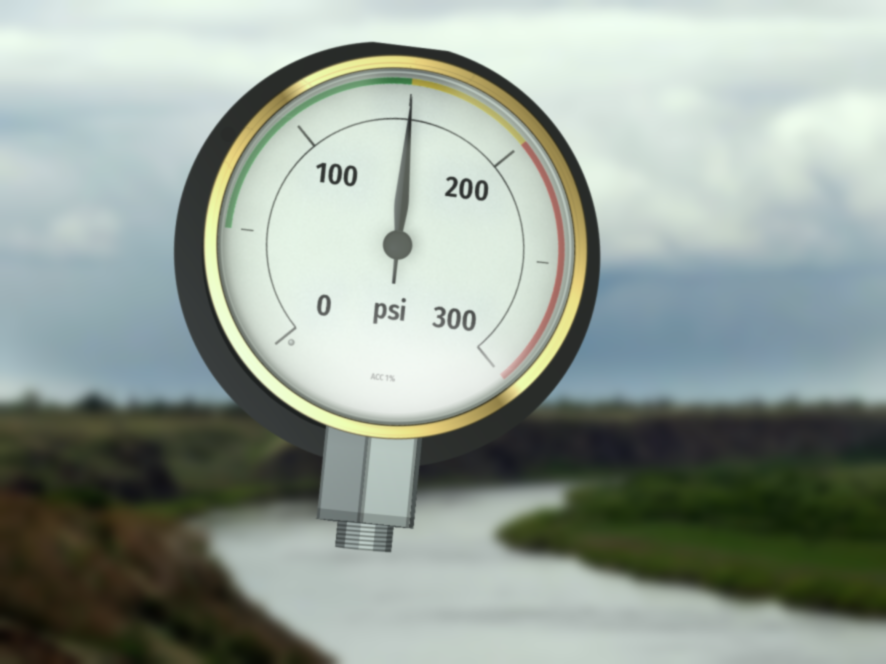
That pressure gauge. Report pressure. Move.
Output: 150 psi
